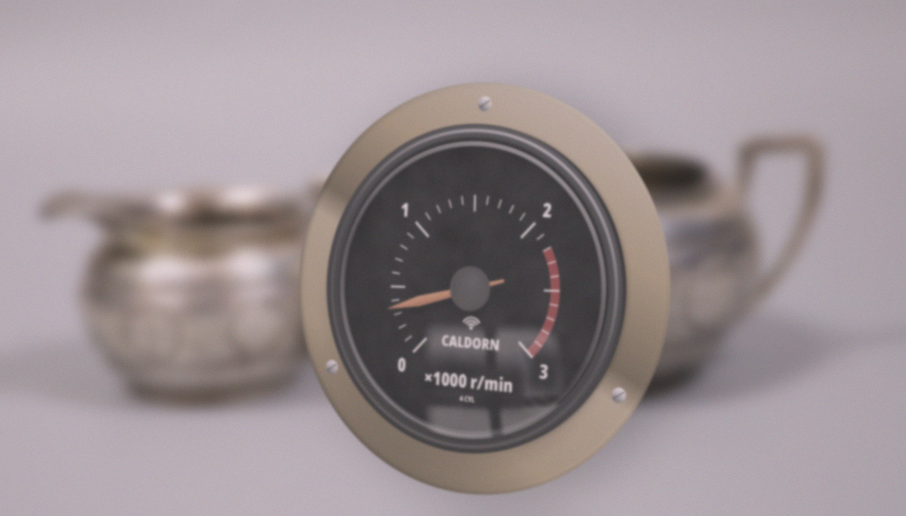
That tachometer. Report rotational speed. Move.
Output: 350 rpm
